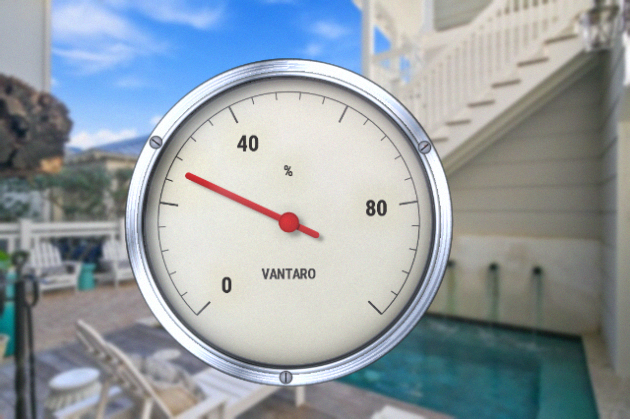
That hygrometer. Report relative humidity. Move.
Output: 26 %
